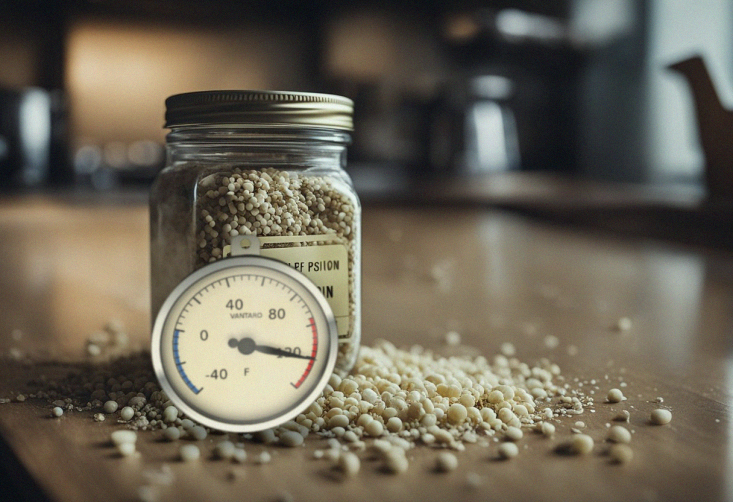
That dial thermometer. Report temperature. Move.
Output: 120 °F
